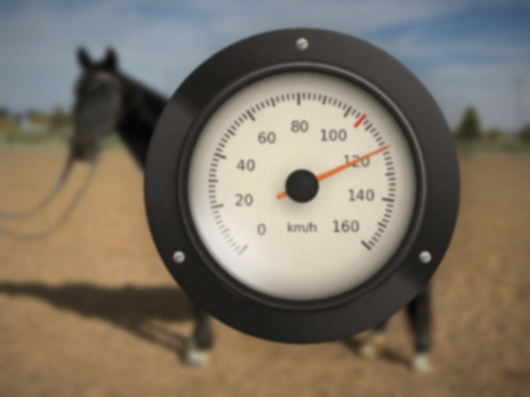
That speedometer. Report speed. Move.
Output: 120 km/h
